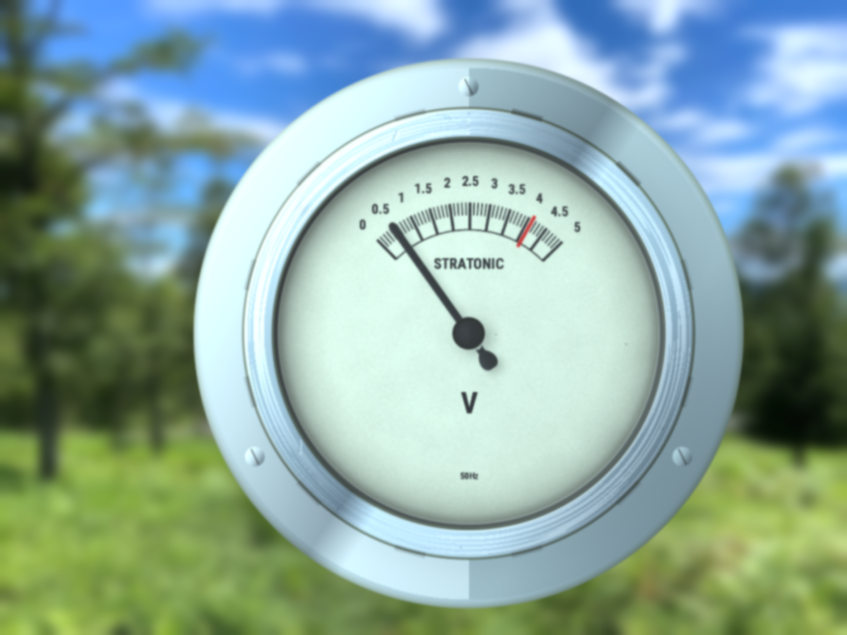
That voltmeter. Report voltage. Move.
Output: 0.5 V
